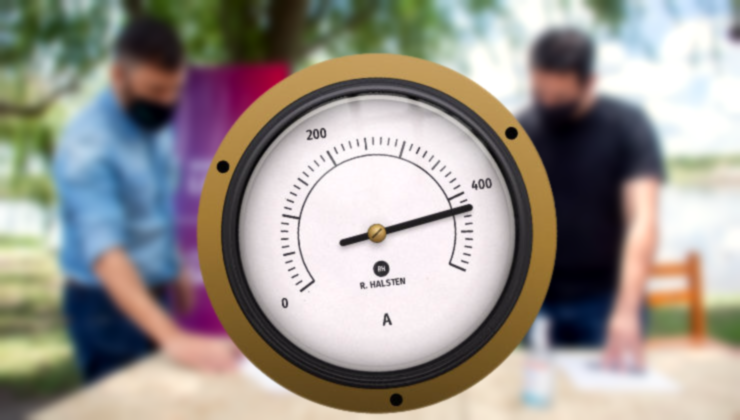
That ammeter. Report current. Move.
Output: 420 A
